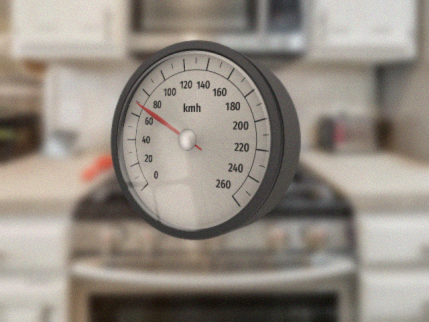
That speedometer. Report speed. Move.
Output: 70 km/h
